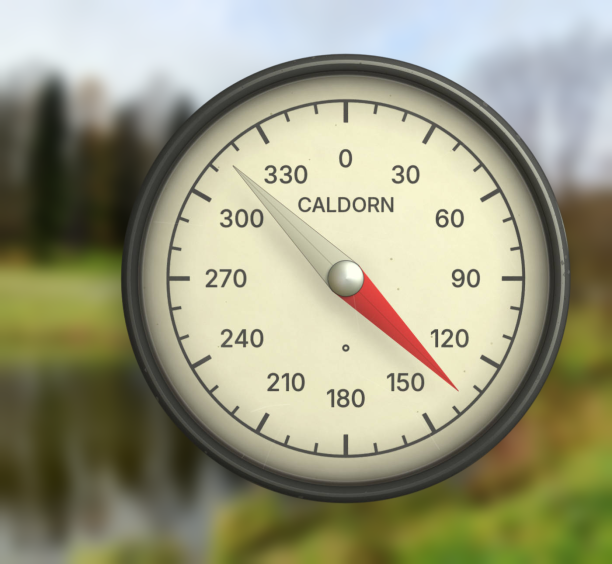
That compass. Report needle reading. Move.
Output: 135 °
